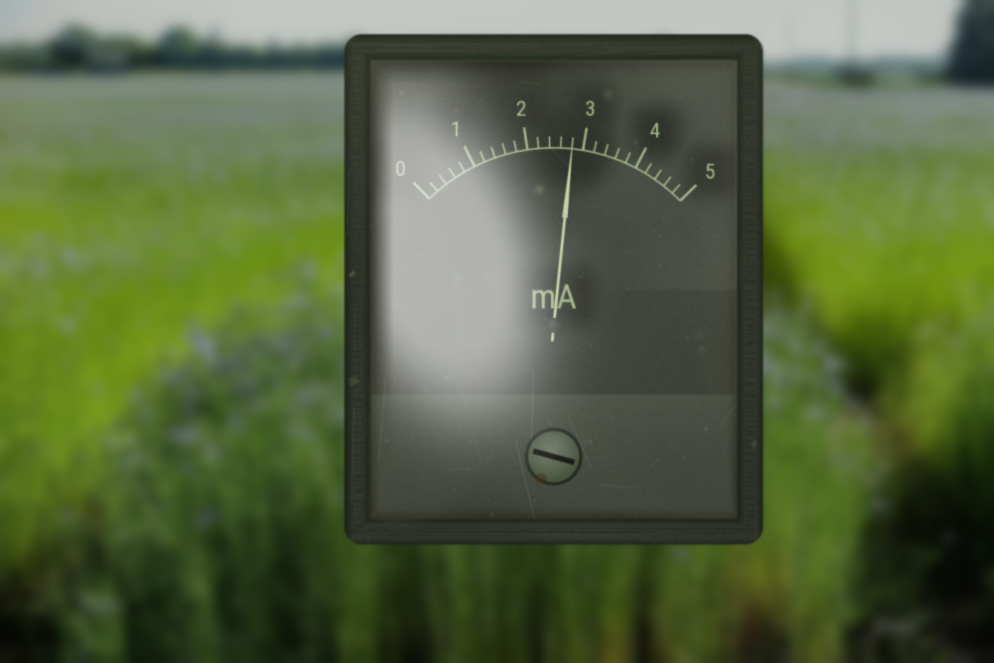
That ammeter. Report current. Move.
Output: 2.8 mA
